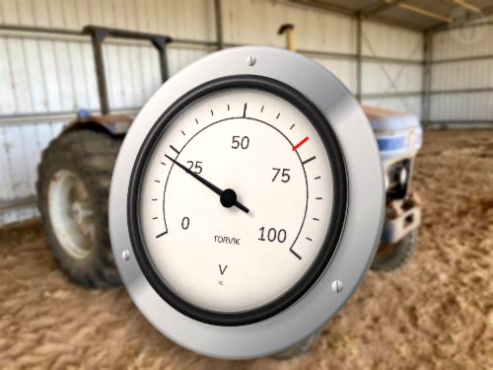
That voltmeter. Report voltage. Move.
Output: 22.5 V
